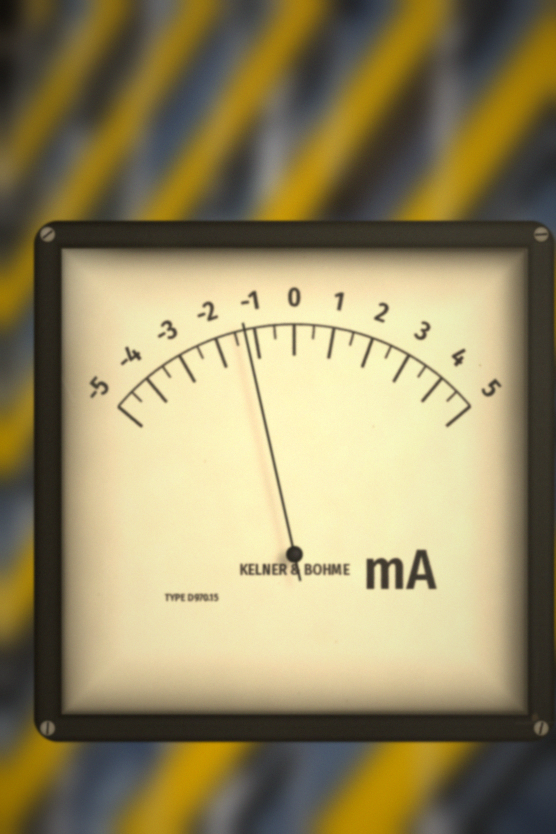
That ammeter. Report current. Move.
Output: -1.25 mA
